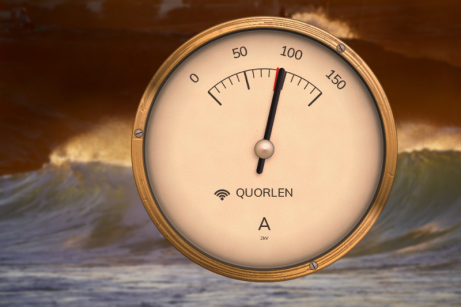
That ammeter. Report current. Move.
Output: 95 A
